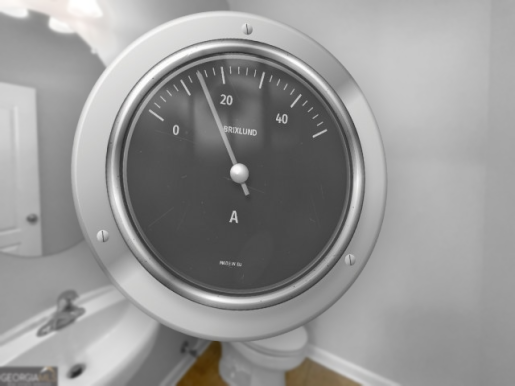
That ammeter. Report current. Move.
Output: 14 A
